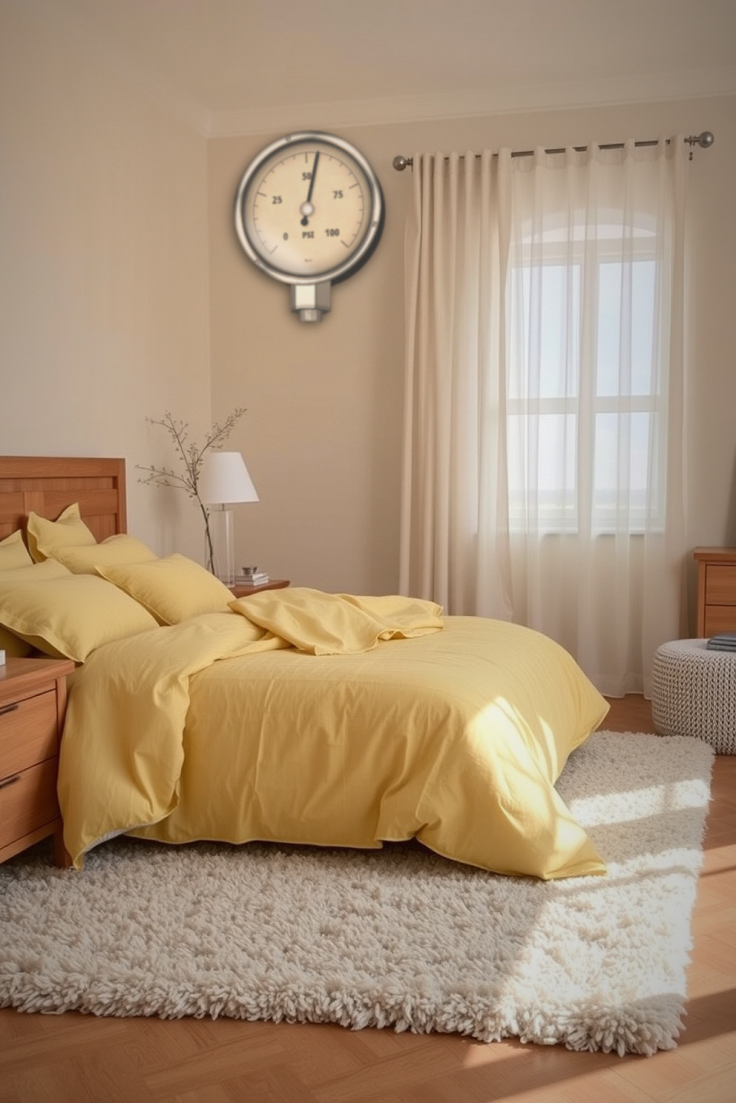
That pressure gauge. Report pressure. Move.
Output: 55 psi
